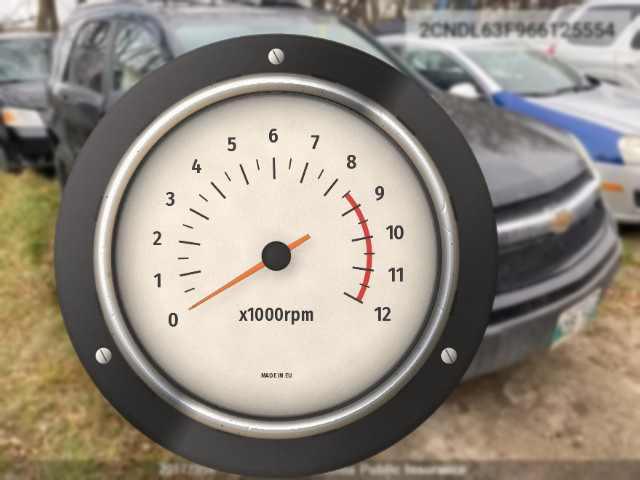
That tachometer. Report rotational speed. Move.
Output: 0 rpm
